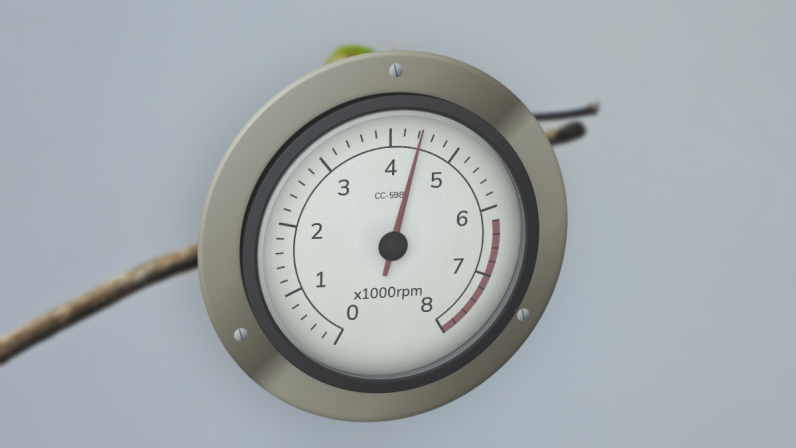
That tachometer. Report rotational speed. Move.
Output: 4400 rpm
